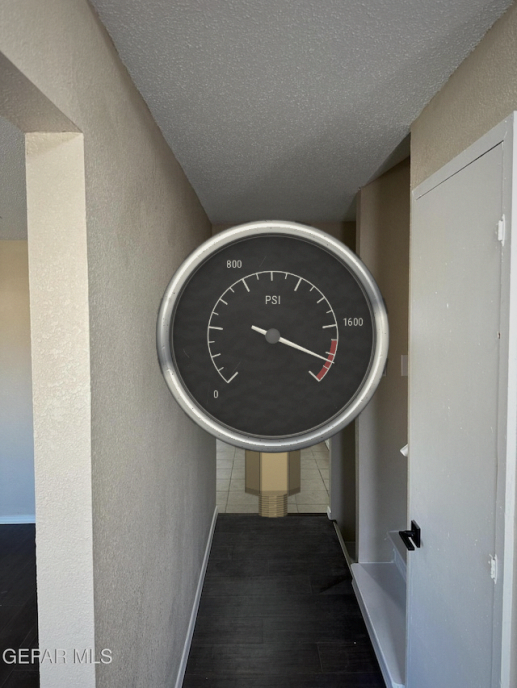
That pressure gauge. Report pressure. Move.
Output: 1850 psi
